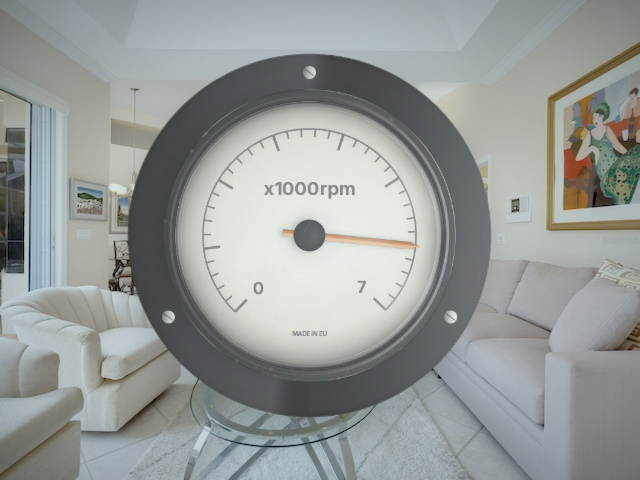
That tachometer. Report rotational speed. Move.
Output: 6000 rpm
